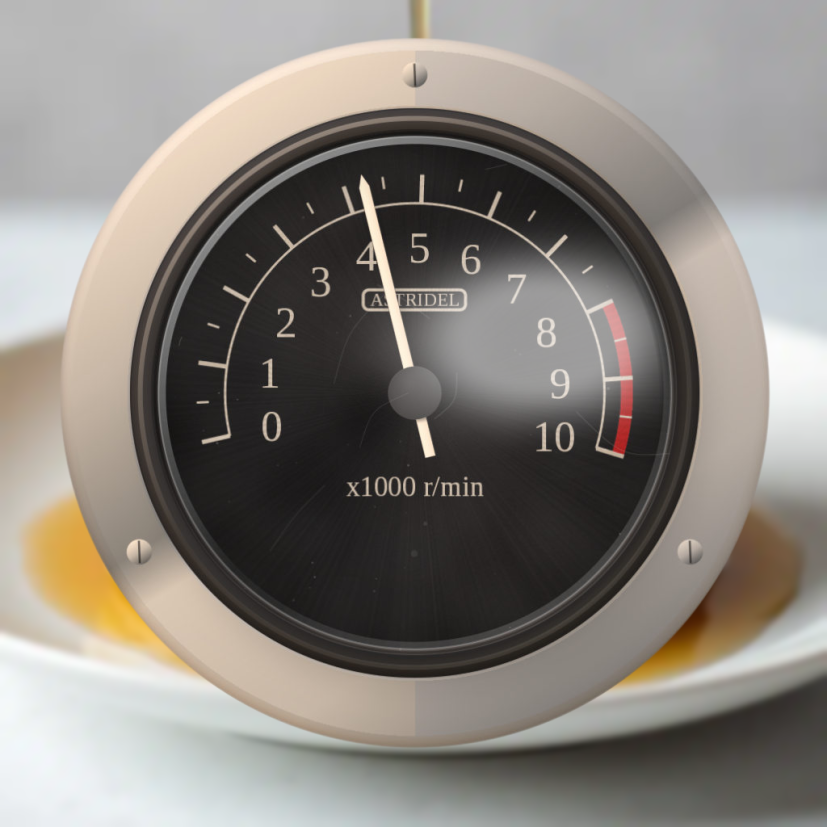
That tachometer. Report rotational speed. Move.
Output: 4250 rpm
